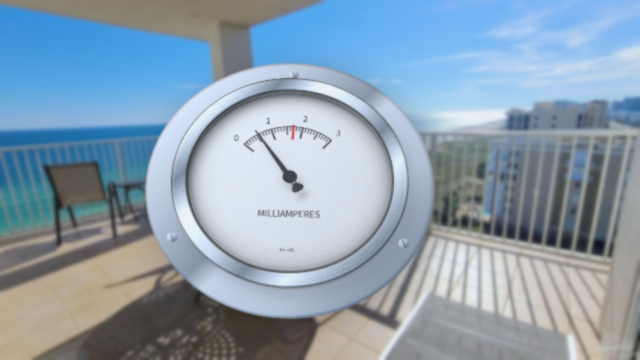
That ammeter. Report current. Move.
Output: 0.5 mA
